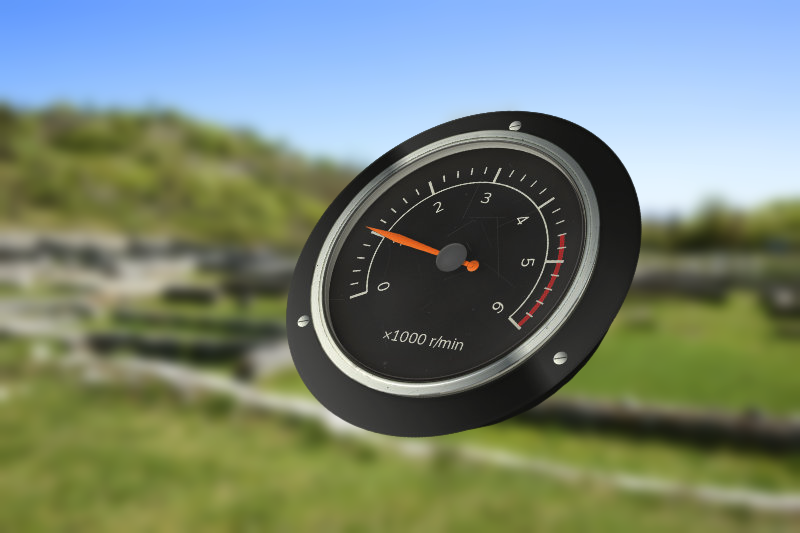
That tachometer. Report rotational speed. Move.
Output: 1000 rpm
